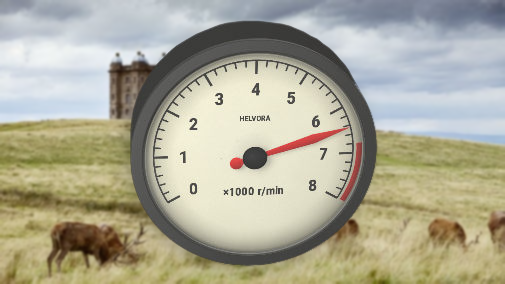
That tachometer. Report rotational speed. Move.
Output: 6400 rpm
